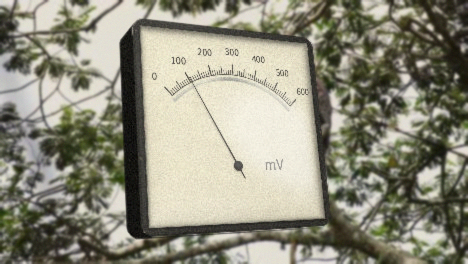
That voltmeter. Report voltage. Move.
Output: 100 mV
